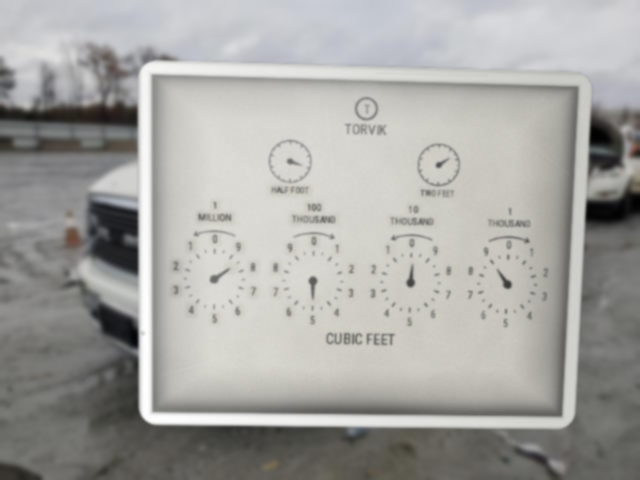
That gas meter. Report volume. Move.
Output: 849900 ft³
